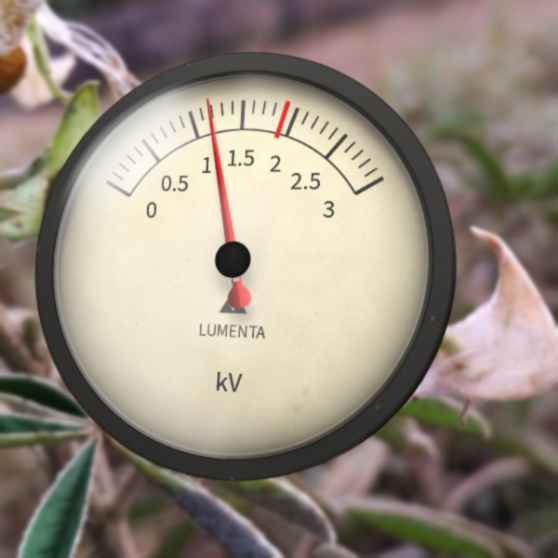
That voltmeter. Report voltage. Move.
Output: 1.2 kV
